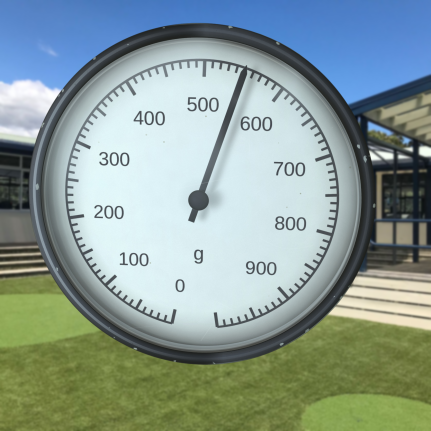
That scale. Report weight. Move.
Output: 550 g
